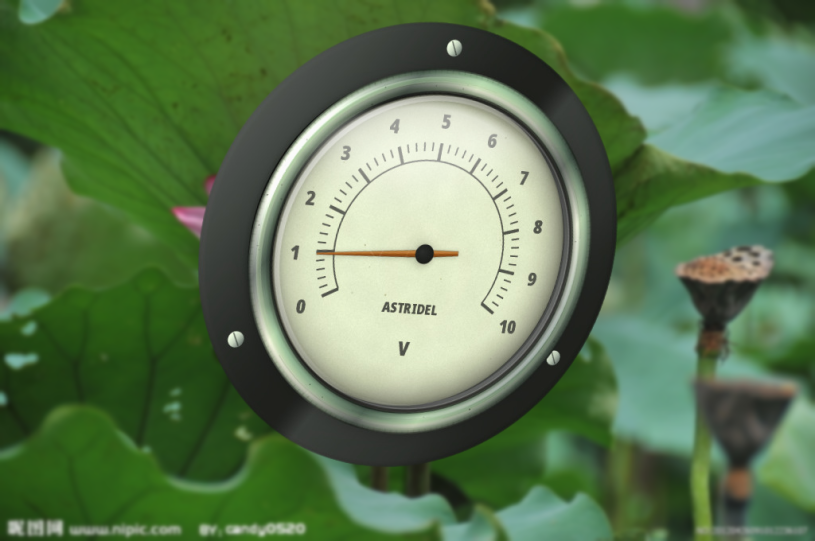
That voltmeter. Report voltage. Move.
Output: 1 V
